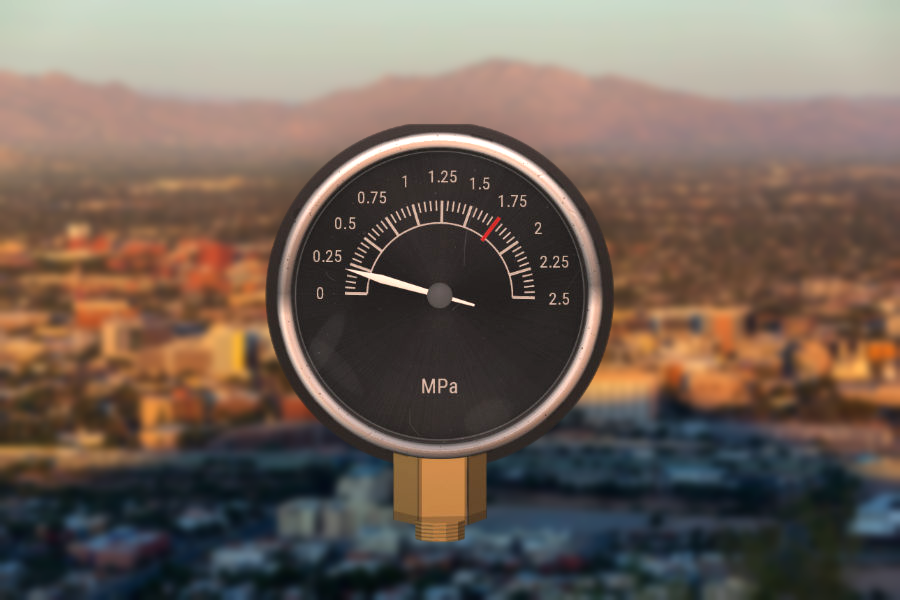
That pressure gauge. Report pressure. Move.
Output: 0.2 MPa
